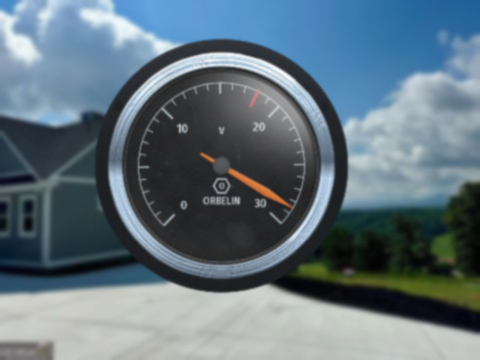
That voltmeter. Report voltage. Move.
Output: 28.5 V
